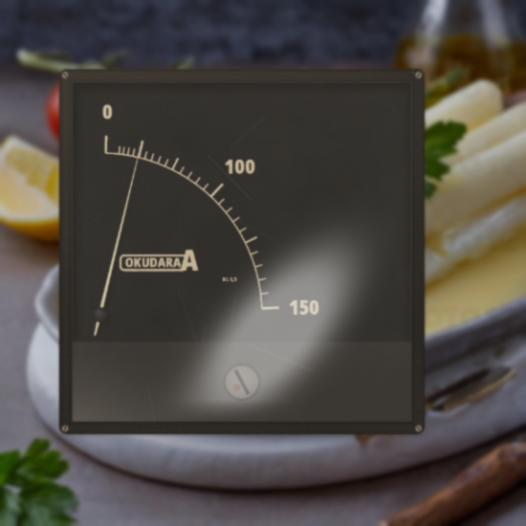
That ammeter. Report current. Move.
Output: 50 A
